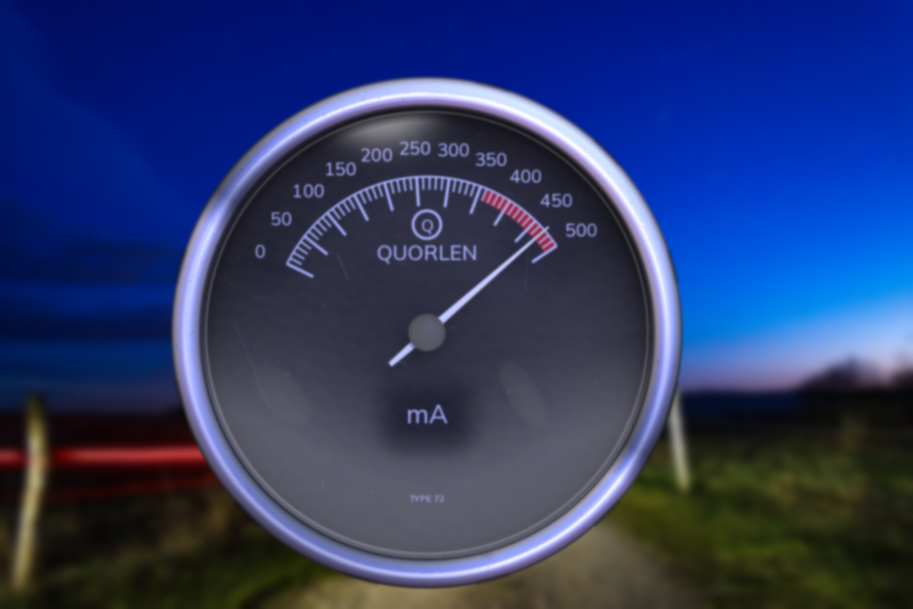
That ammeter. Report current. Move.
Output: 470 mA
